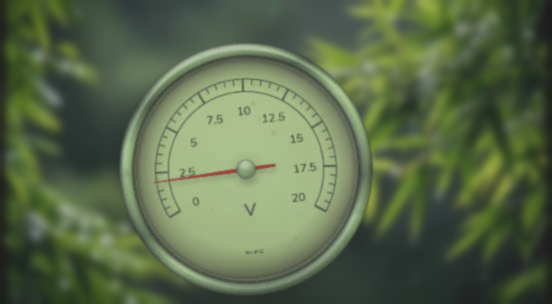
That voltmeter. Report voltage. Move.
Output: 2 V
